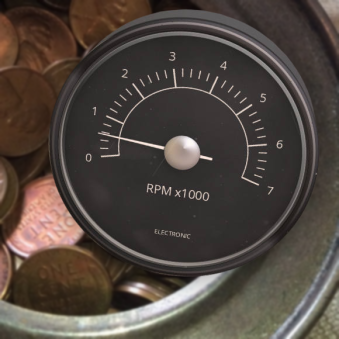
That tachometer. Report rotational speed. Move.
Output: 600 rpm
